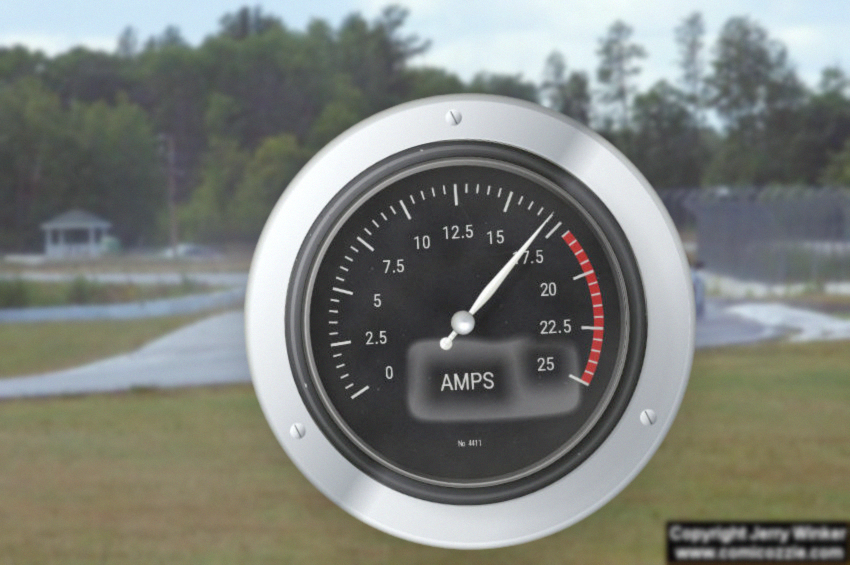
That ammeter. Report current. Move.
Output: 17 A
